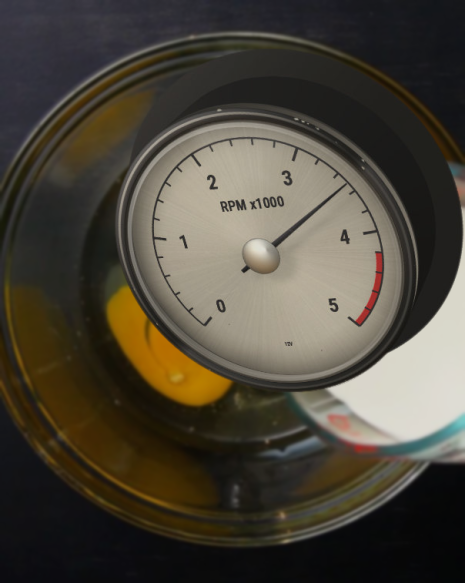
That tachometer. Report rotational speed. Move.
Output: 3500 rpm
